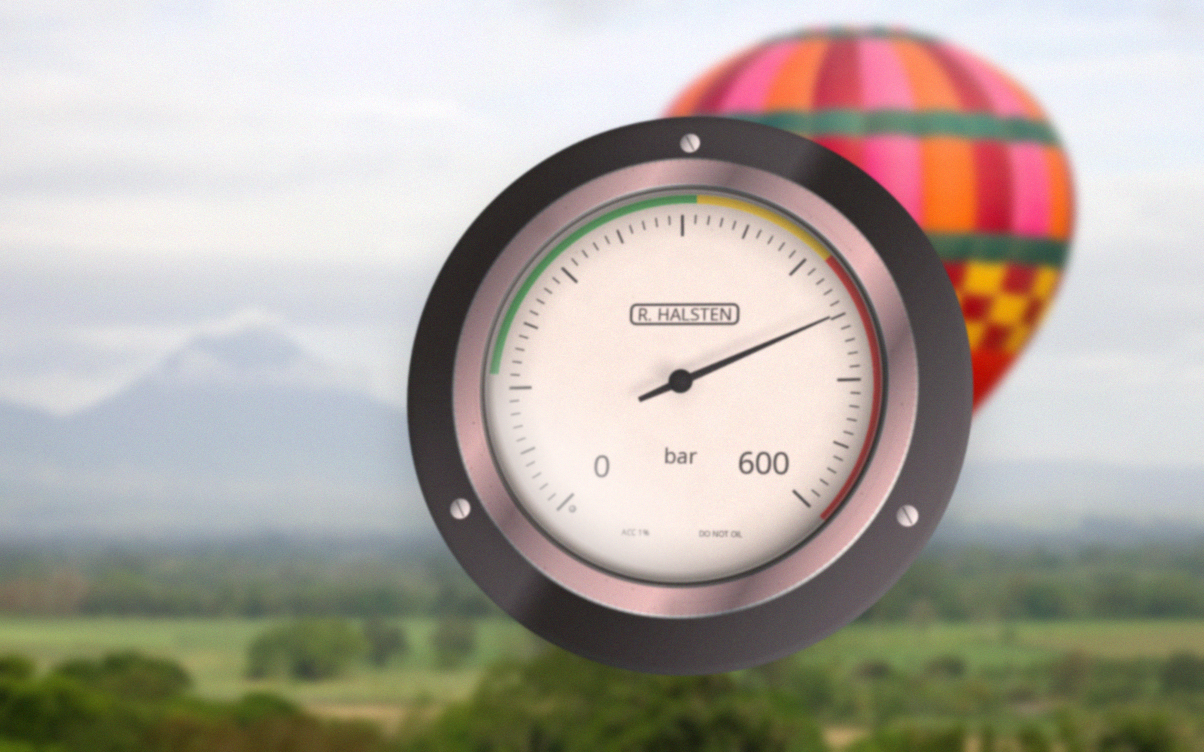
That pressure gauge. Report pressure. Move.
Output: 450 bar
